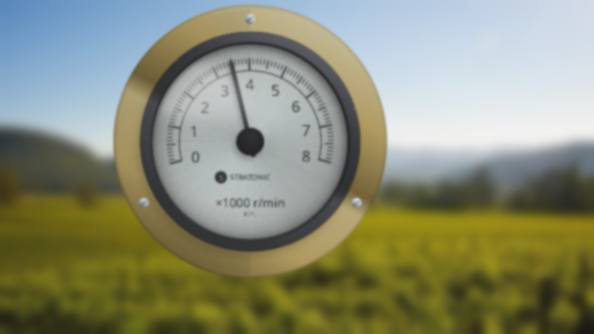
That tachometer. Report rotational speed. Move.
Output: 3500 rpm
